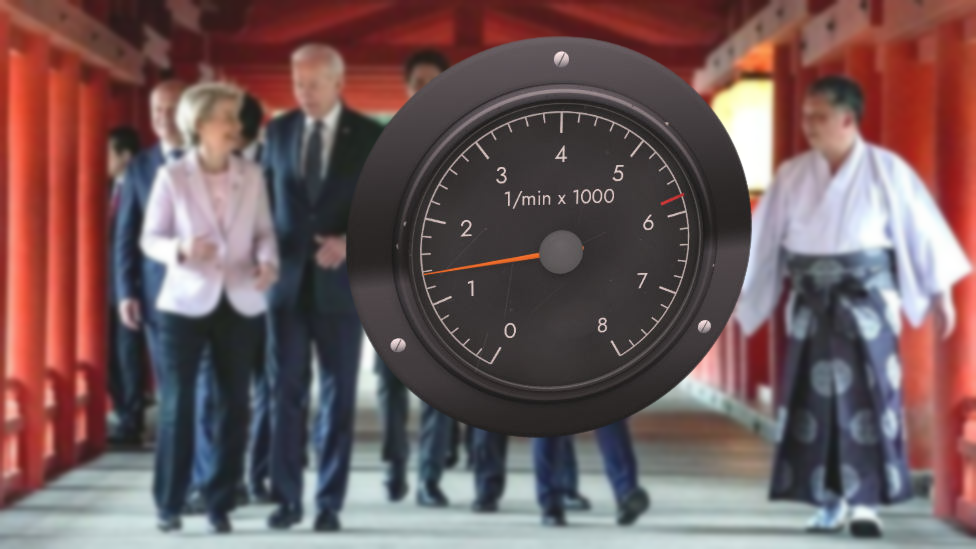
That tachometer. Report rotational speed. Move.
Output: 1400 rpm
